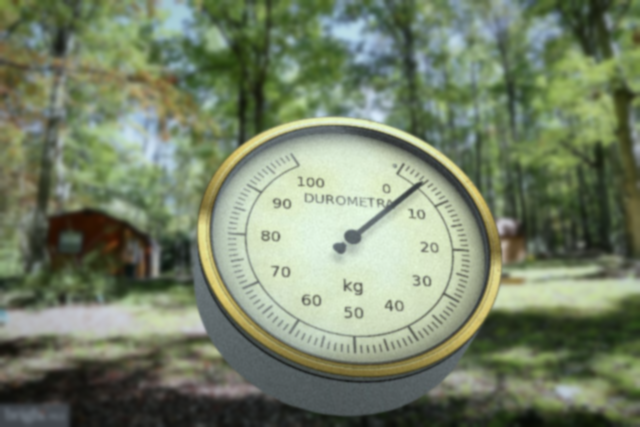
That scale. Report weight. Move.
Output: 5 kg
